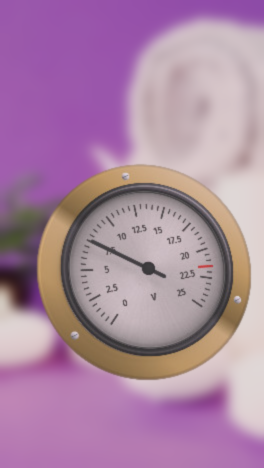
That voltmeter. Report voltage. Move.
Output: 7.5 V
